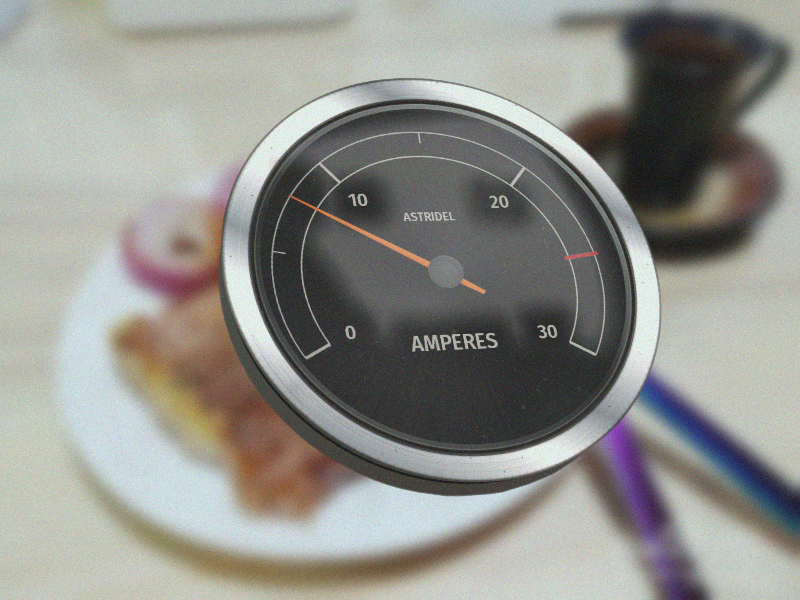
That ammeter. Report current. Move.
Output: 7.5 A
